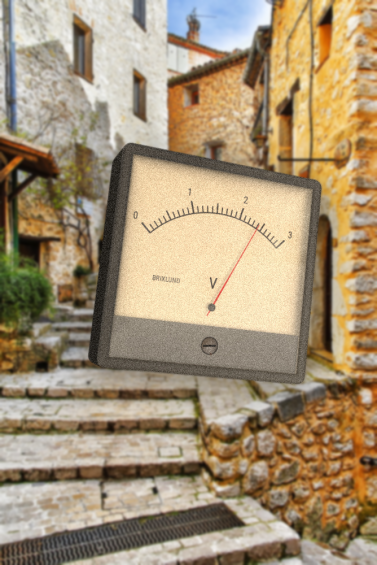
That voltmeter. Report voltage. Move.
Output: 2.4 V
